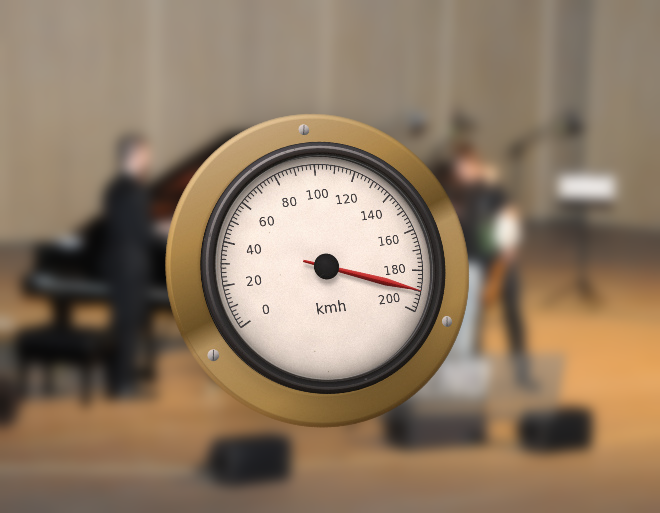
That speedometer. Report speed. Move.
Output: 190 km/h
